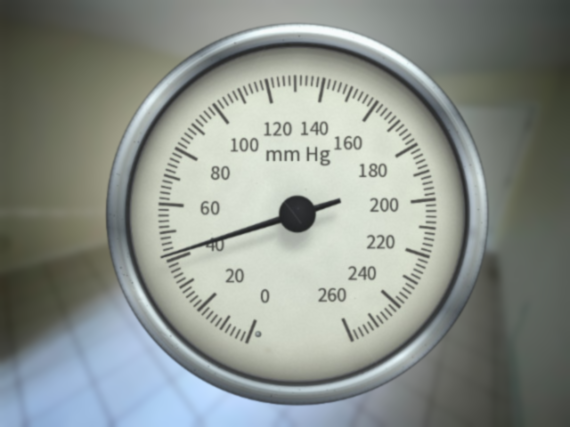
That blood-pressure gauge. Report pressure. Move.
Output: 42 mmHg
